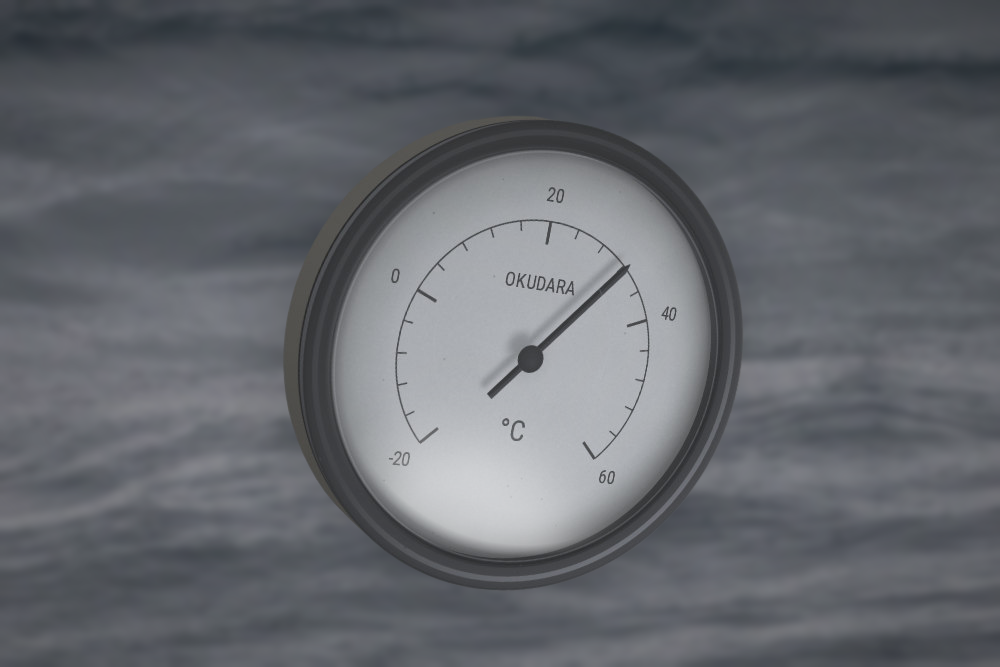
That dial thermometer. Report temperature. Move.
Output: 32 °C
